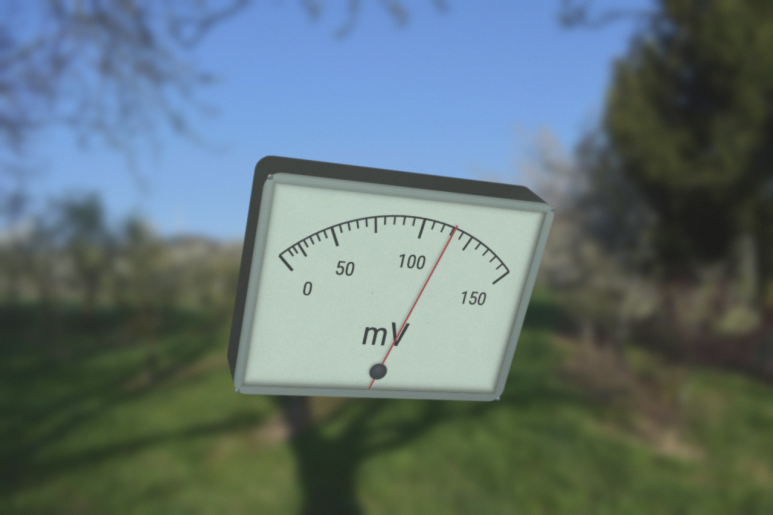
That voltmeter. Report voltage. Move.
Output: 115 mV
